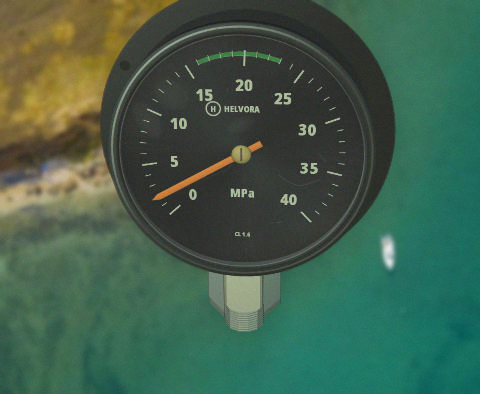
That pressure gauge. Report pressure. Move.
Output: 2 MPa
